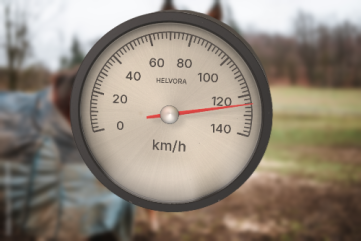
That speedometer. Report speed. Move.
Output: 124 km/h
